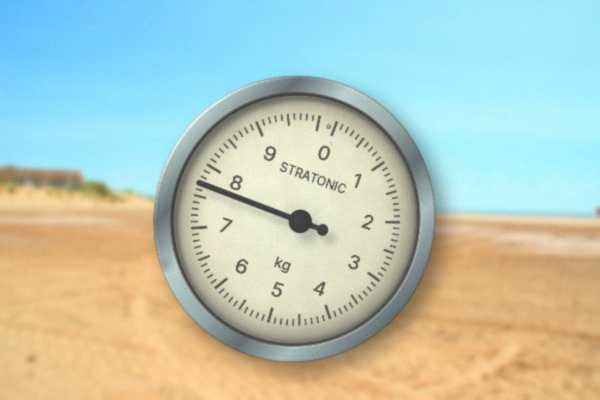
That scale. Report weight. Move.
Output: 7.7 kg
